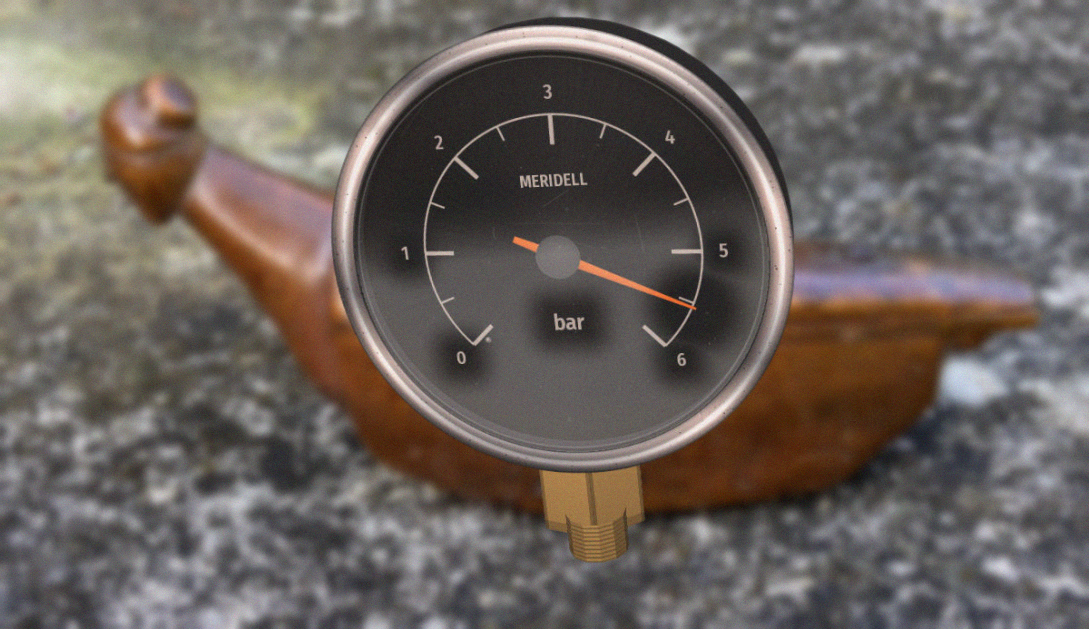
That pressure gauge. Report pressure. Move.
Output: 5.5 bar
